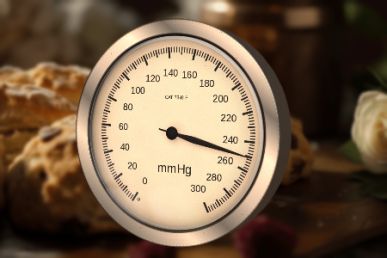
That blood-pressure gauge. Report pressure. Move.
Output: 250 mmHg
